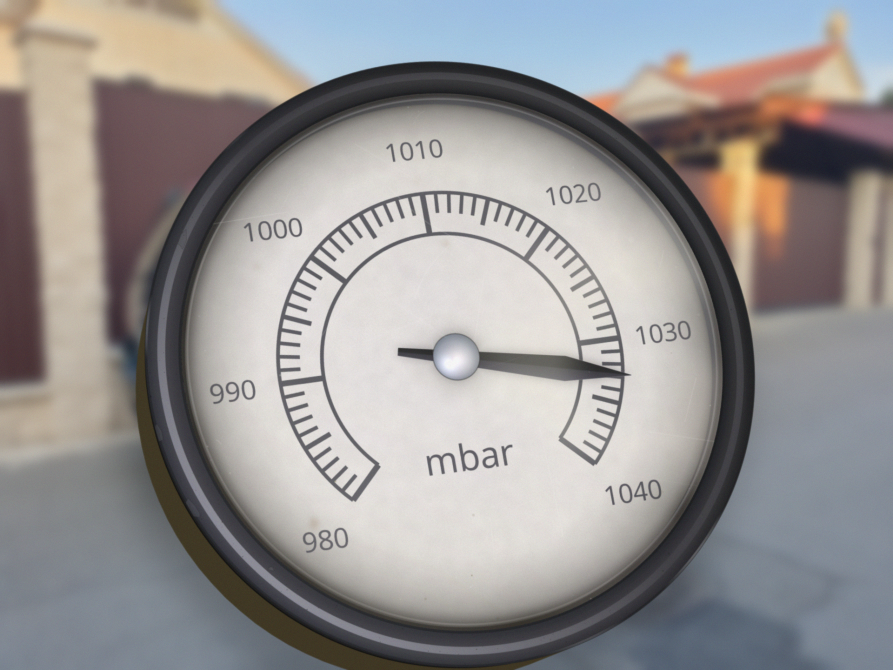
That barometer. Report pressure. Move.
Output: 1033 mbar
